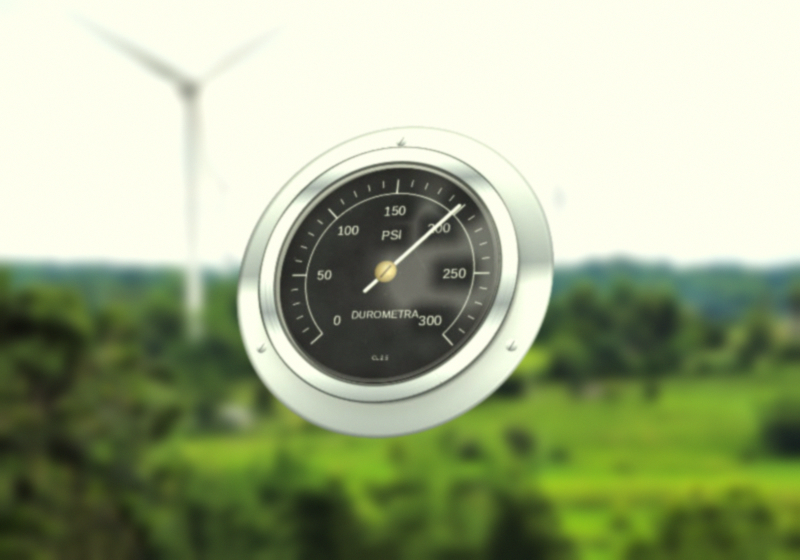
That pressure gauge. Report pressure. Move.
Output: 200 psi
